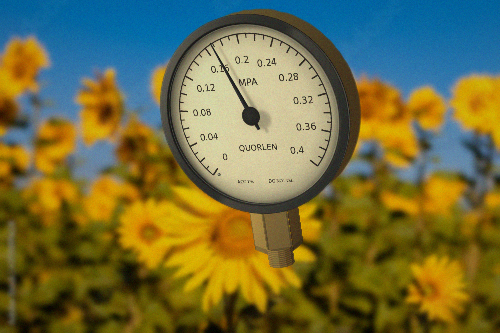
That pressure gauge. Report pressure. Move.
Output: 0.17 MPa
